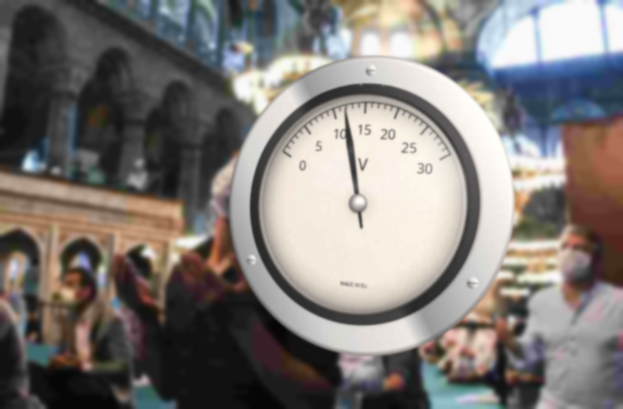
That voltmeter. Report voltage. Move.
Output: 12 V
